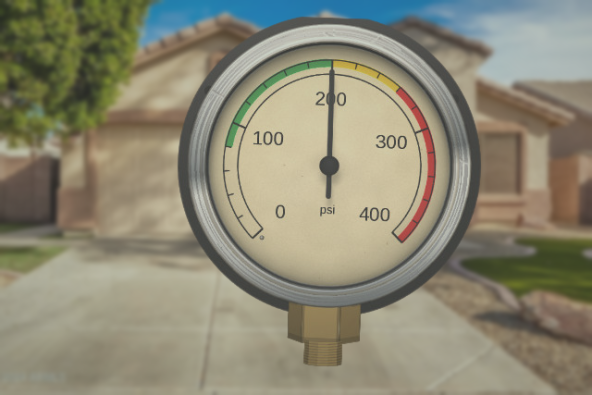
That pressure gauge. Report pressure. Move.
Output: 200 psi
